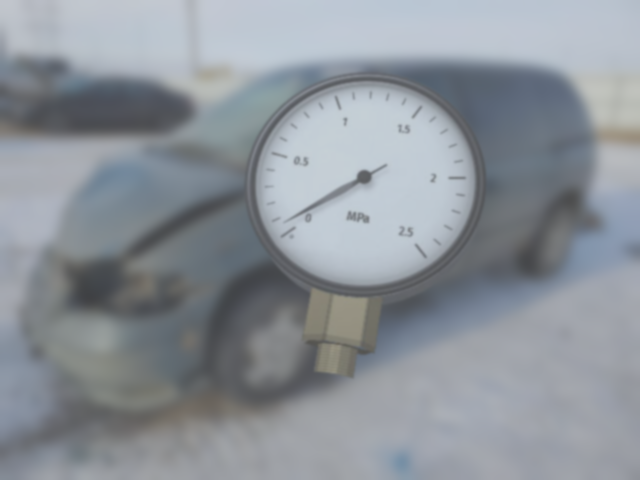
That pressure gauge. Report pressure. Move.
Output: 0.05 MPa
